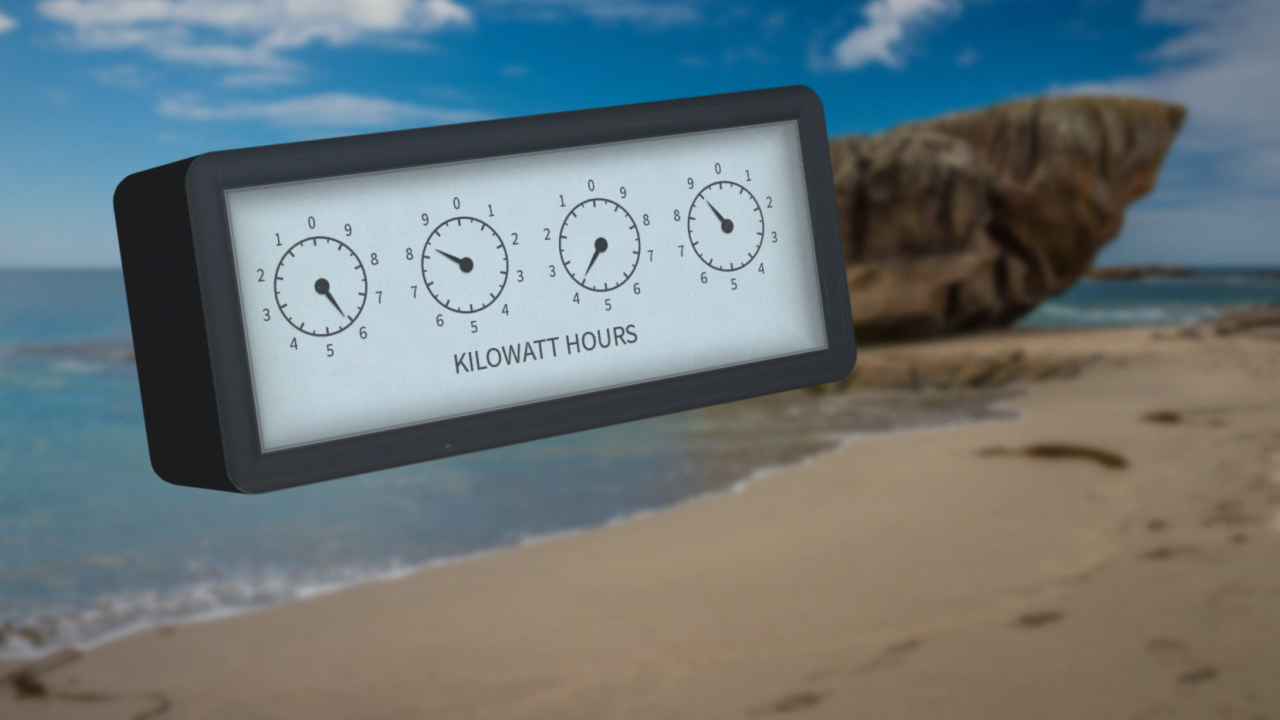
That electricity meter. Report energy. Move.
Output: 5839 kWh
